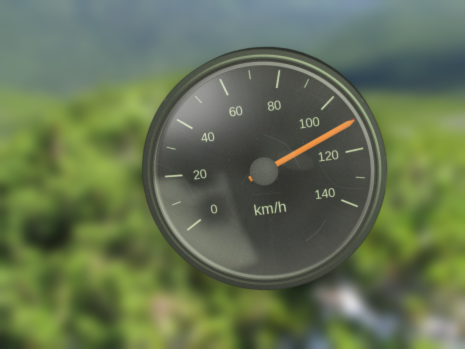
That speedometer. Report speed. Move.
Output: 110 km/h
